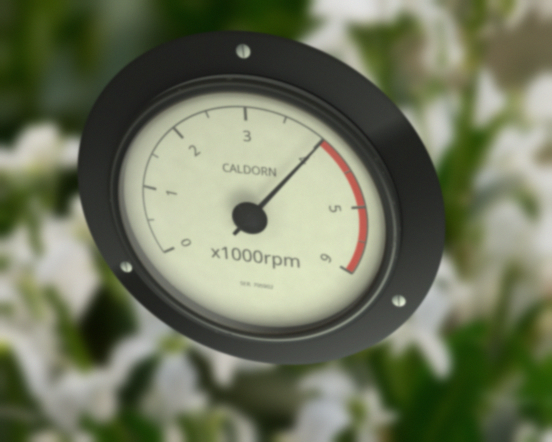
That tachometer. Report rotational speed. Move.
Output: 4000 rpm
